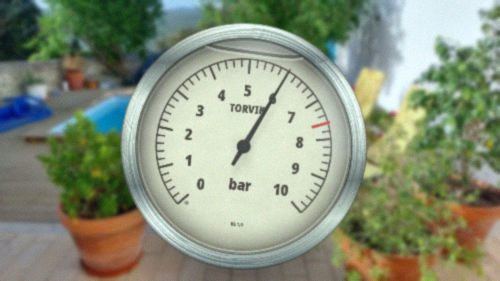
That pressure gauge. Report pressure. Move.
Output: 6 bar
